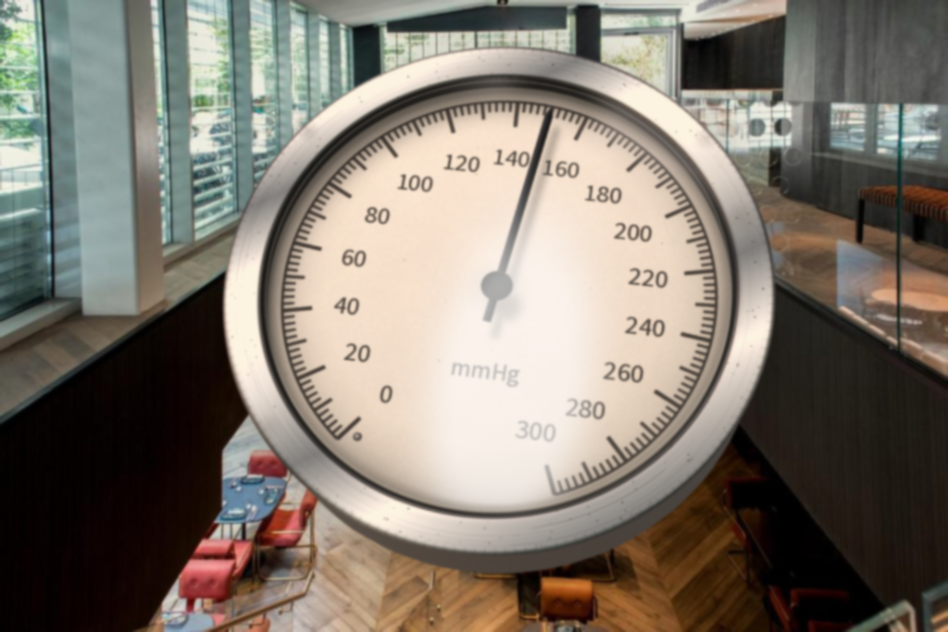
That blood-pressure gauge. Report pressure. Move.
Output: 150 mmHg
